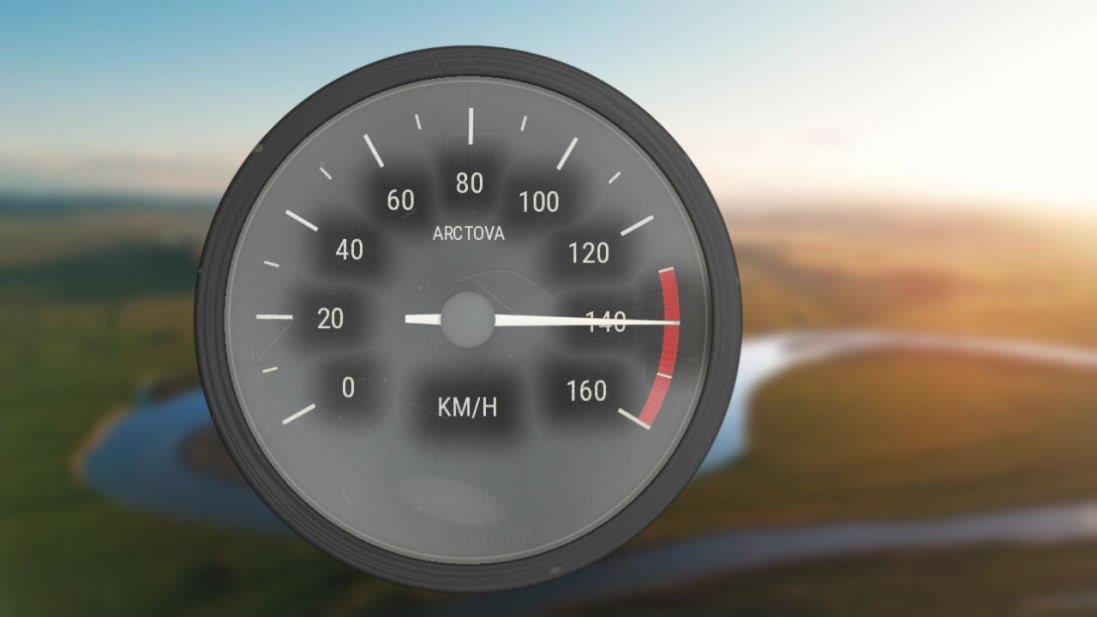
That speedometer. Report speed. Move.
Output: 140 km/h
